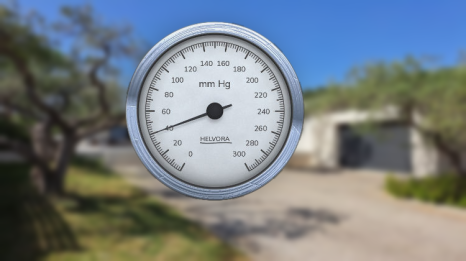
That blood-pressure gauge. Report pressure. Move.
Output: 40 mmHg
